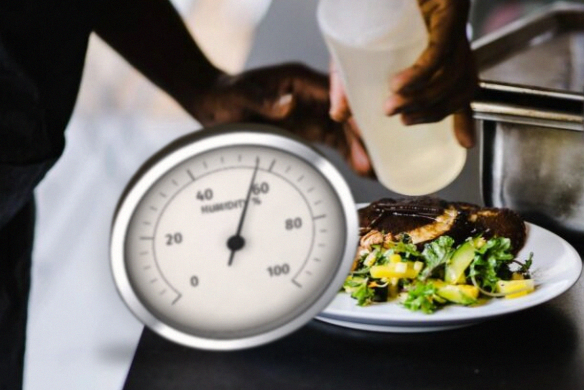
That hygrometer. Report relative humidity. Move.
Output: 56 %
